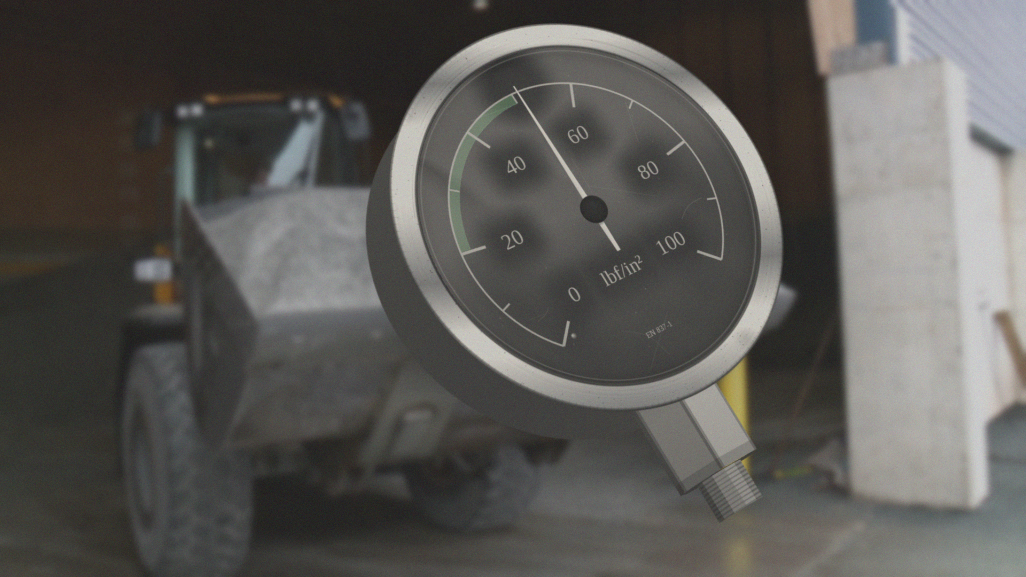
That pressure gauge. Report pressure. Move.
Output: 50 psi
